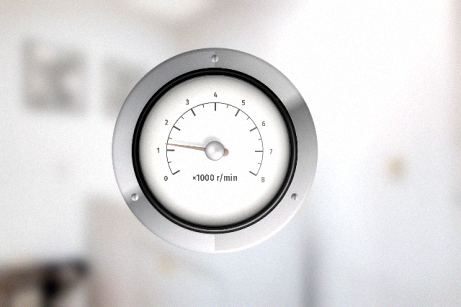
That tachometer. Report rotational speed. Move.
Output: 1250 rpm
